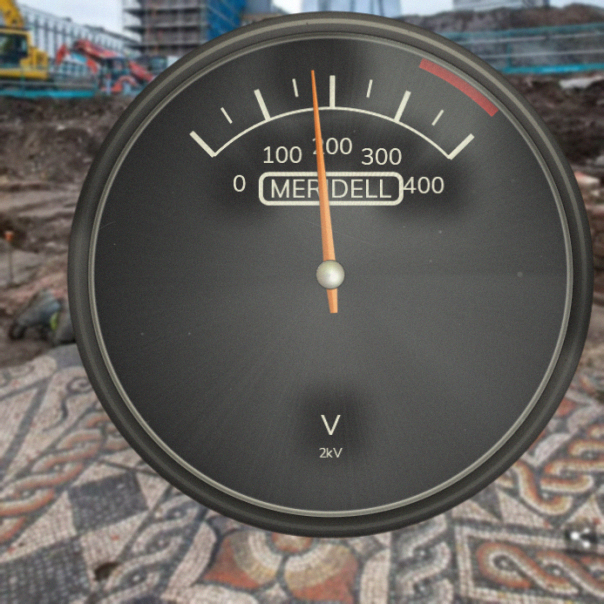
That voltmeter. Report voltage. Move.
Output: 175 V
